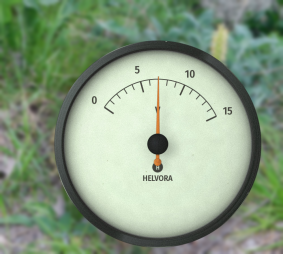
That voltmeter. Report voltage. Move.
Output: 7 V
